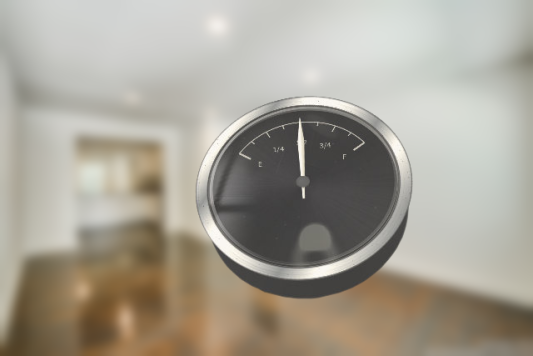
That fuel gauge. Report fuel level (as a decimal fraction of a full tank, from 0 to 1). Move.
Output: 0.5
